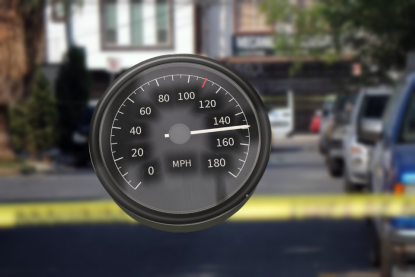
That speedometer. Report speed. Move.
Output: 150 mph
